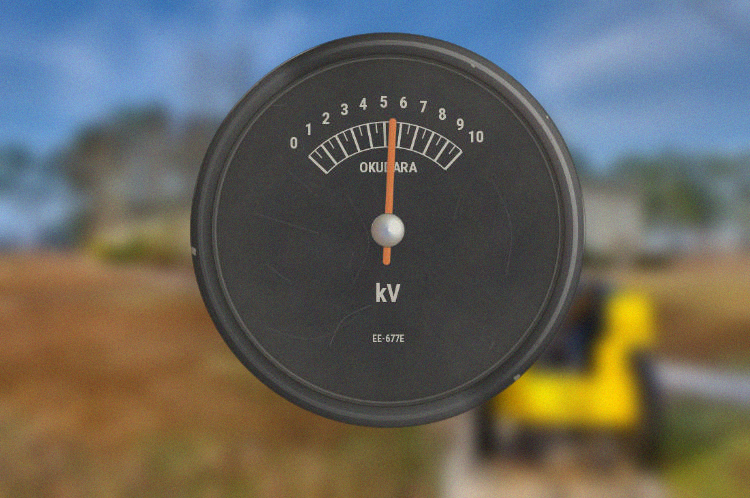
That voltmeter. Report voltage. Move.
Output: 5.5 kV
